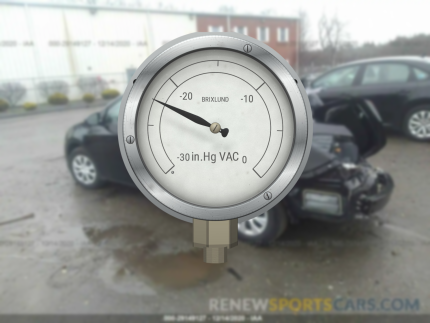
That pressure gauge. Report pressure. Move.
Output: -22.5 inHg
